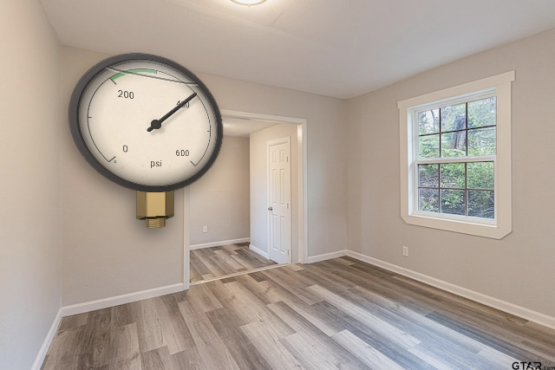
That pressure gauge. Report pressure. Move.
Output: 400 psi
